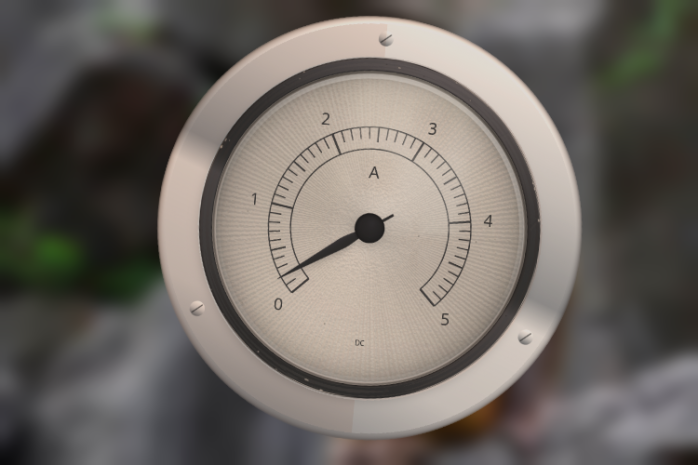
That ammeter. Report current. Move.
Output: 0.2 A
